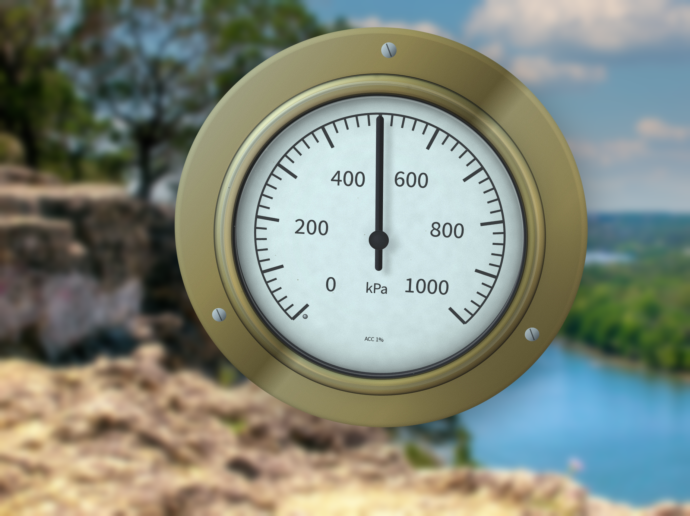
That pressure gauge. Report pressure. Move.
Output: 500 kPa
